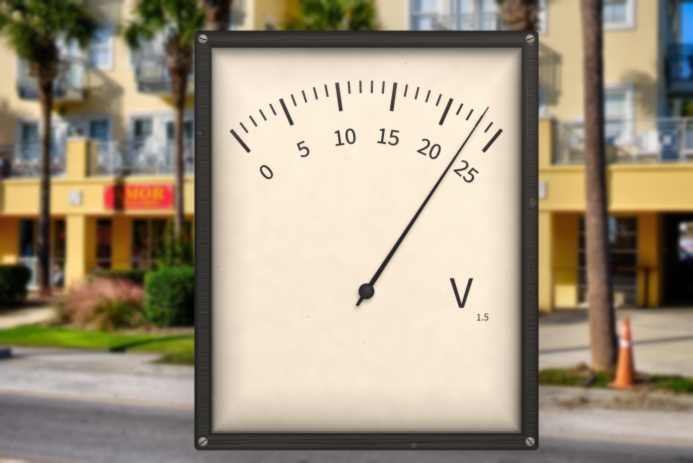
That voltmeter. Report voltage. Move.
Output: 23 V
